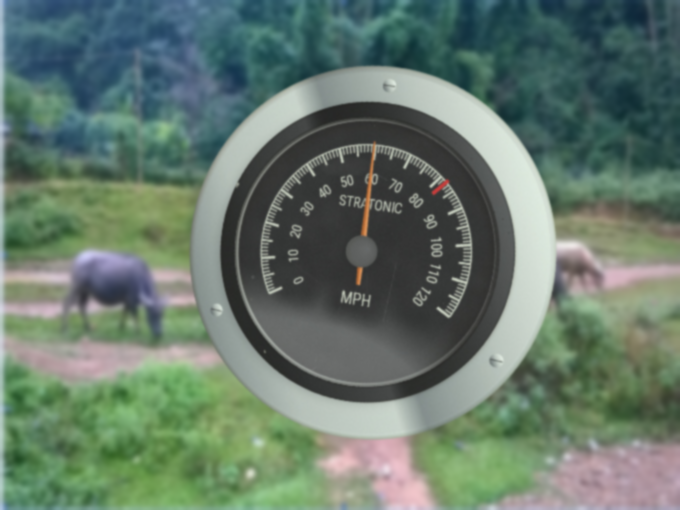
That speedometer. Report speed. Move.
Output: 60 mph
